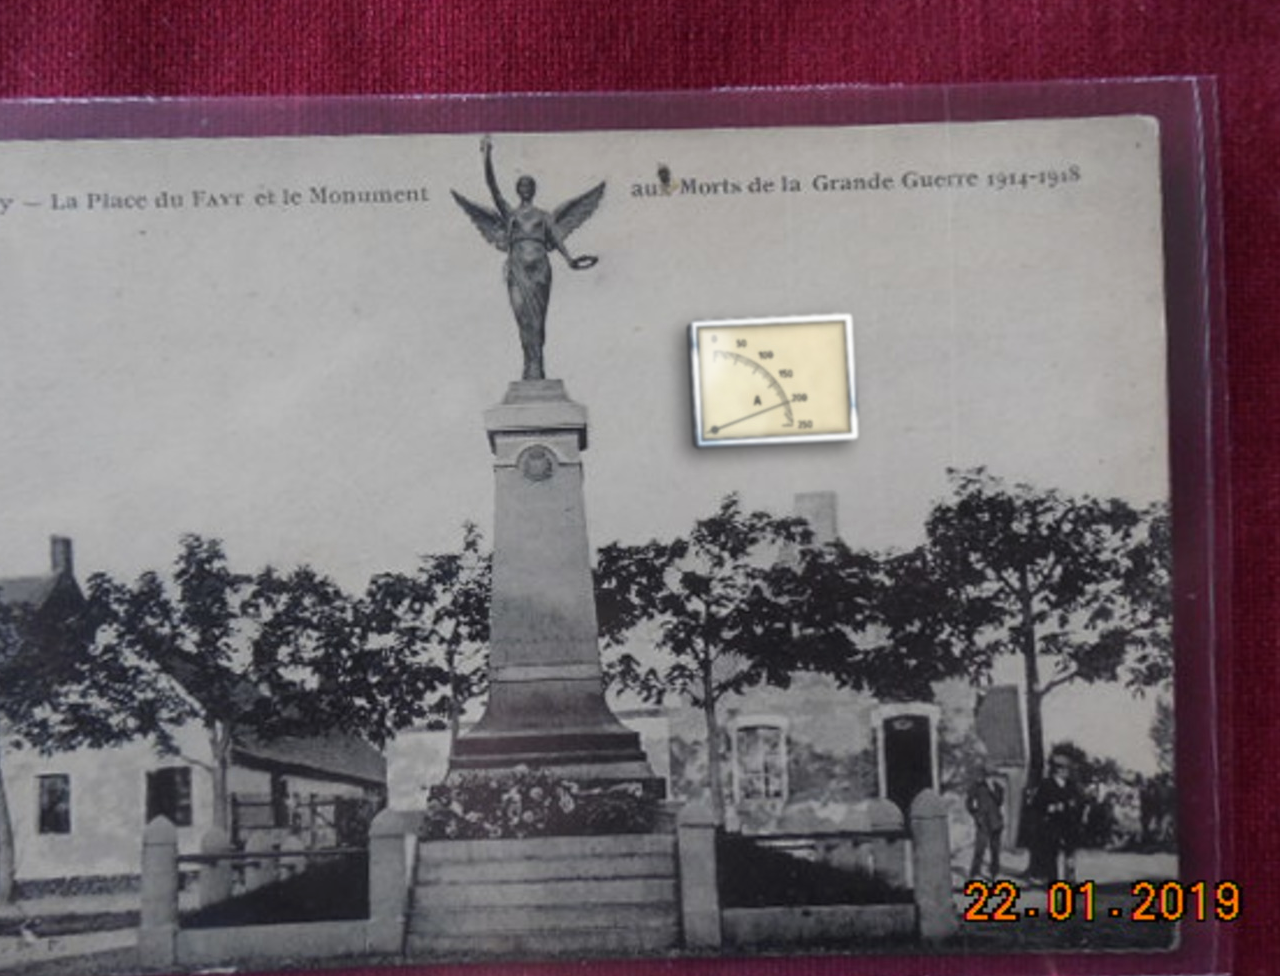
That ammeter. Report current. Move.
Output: 200 A
